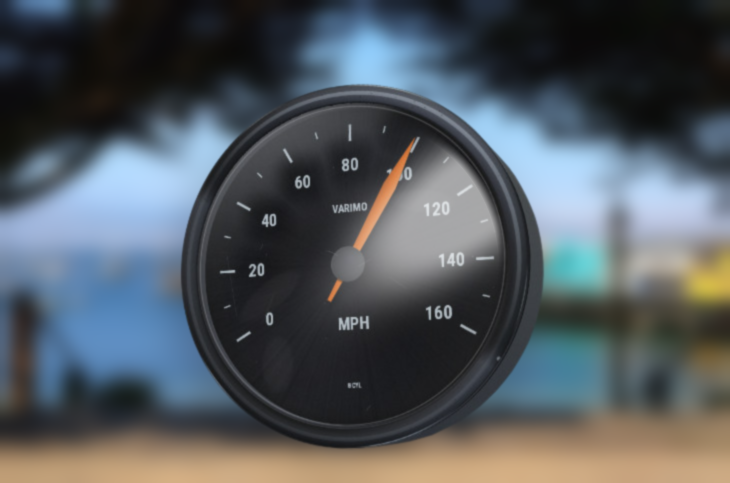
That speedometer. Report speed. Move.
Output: 100 mph
